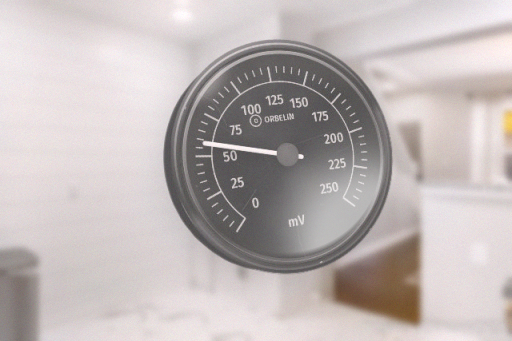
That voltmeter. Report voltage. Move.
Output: 57.5 mV
